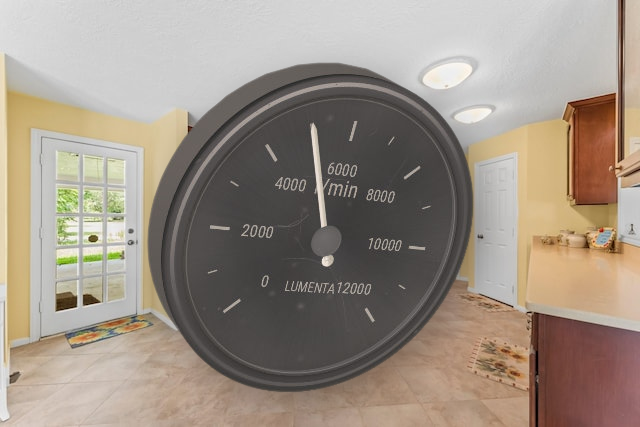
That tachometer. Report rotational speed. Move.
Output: 5000 rpm
